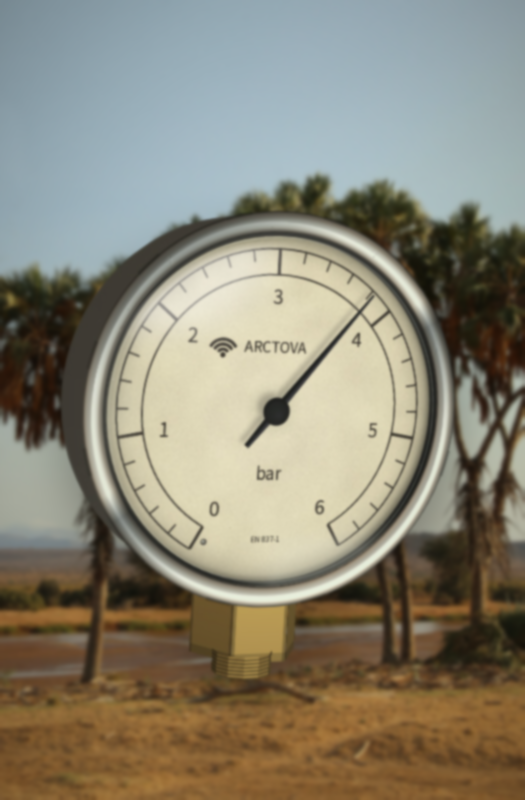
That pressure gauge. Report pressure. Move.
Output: 3.8 bar
